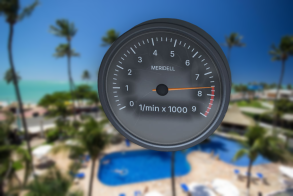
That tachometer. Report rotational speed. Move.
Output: 7600 rpm
